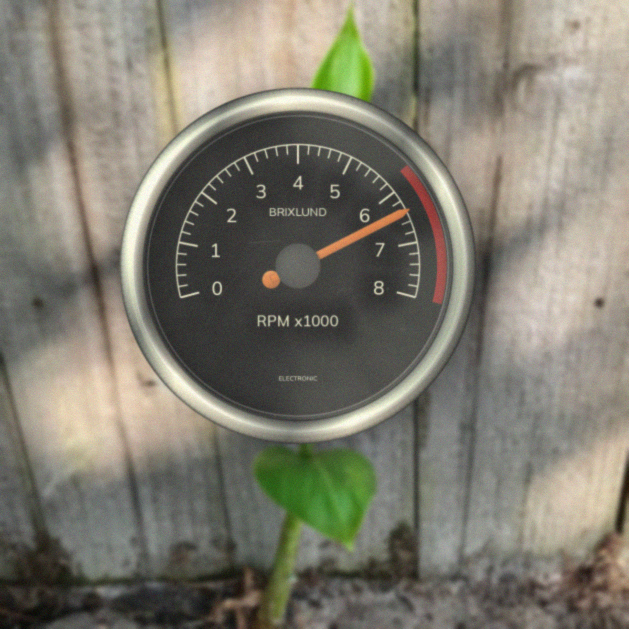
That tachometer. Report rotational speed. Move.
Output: 6400 rpm
